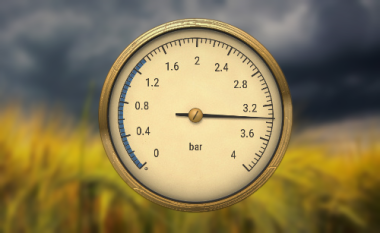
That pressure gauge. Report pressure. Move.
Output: 3.35 bar
